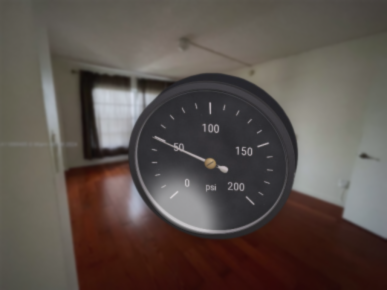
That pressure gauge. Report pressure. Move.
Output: 50 psi
